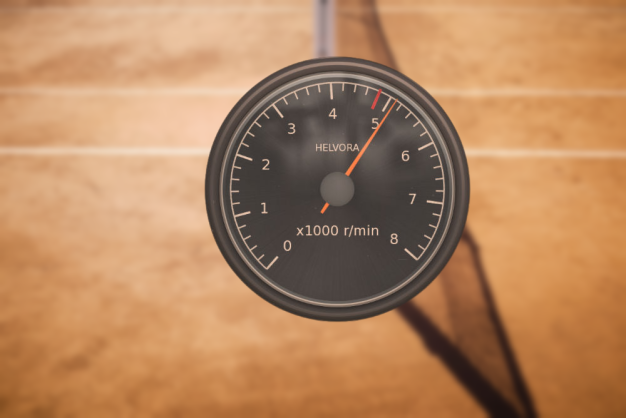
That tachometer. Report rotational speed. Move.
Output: 5100 rpm
